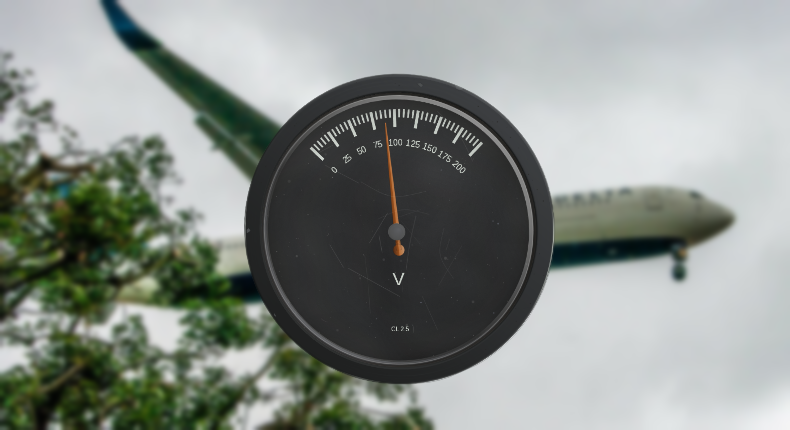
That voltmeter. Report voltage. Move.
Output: 90 V
